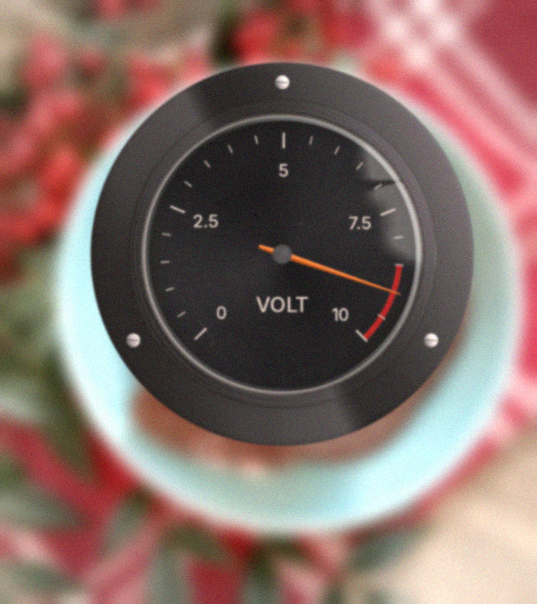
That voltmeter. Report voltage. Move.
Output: 9 V
